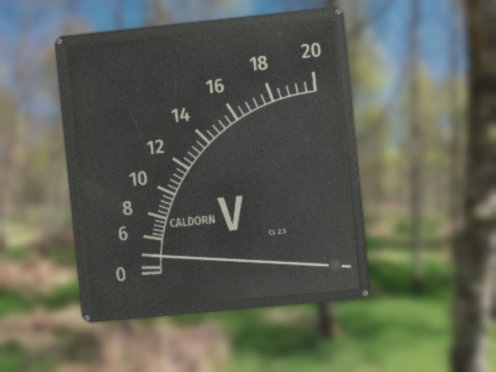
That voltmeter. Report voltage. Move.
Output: 4 V
